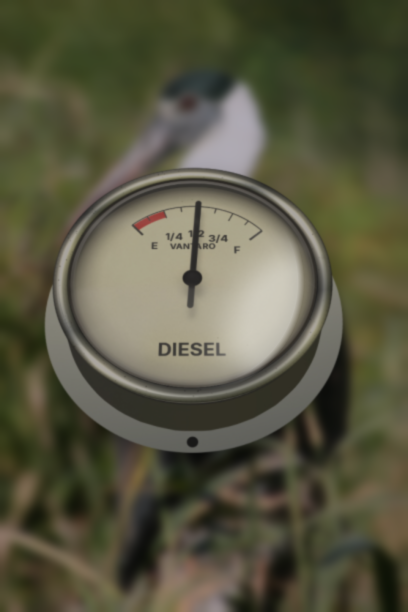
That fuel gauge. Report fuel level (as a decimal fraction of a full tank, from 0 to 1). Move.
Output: 0.5
